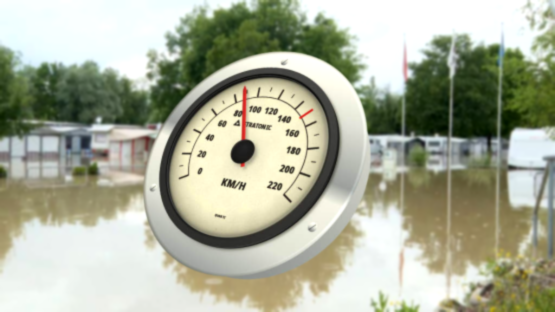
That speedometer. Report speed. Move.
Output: 90 km/h
